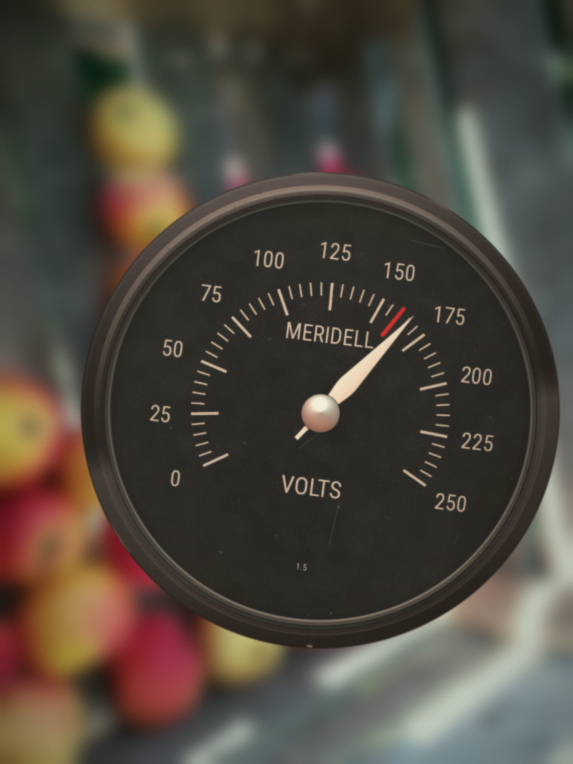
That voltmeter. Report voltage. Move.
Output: 165 V
